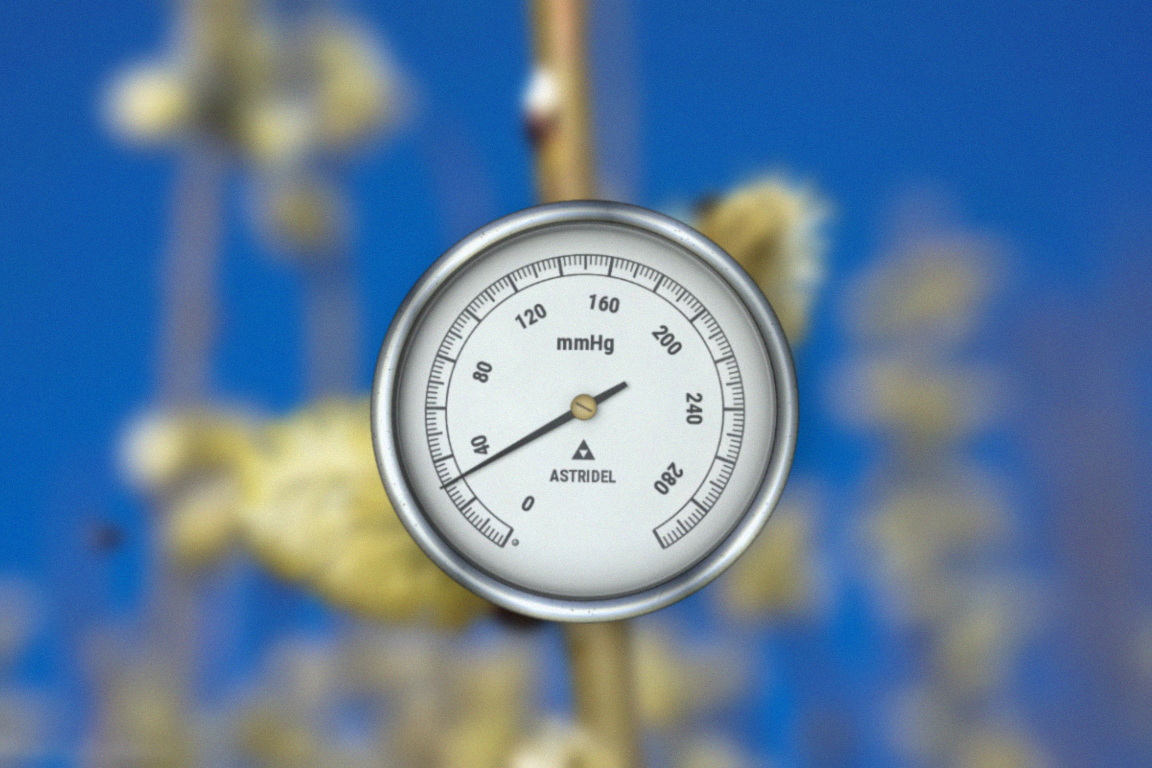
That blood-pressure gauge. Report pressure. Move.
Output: 30 mmHg
